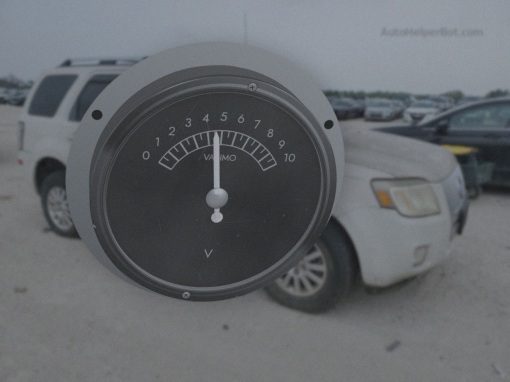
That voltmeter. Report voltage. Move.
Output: 4.5 V
